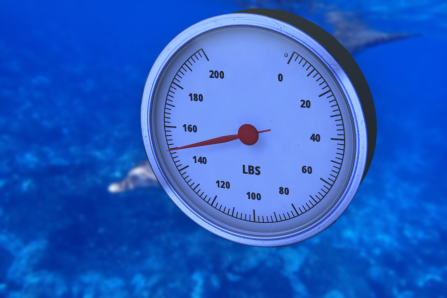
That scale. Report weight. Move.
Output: 150 lb
